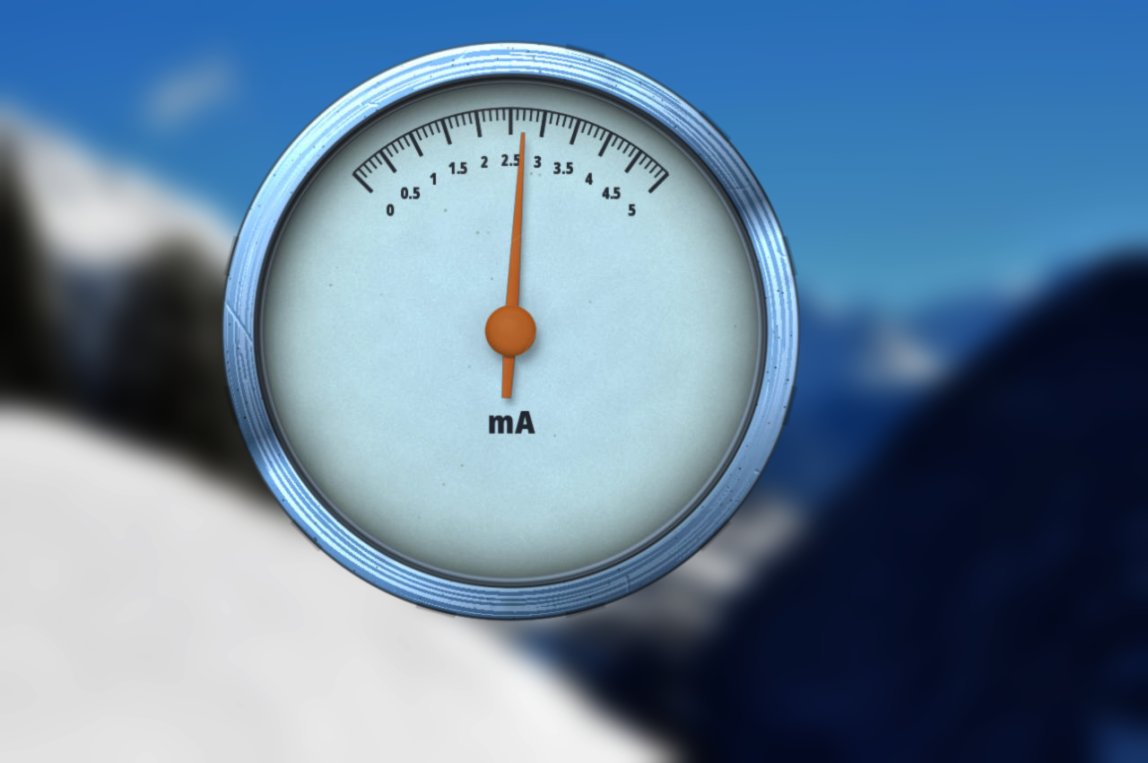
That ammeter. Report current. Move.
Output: 2.7 mA
